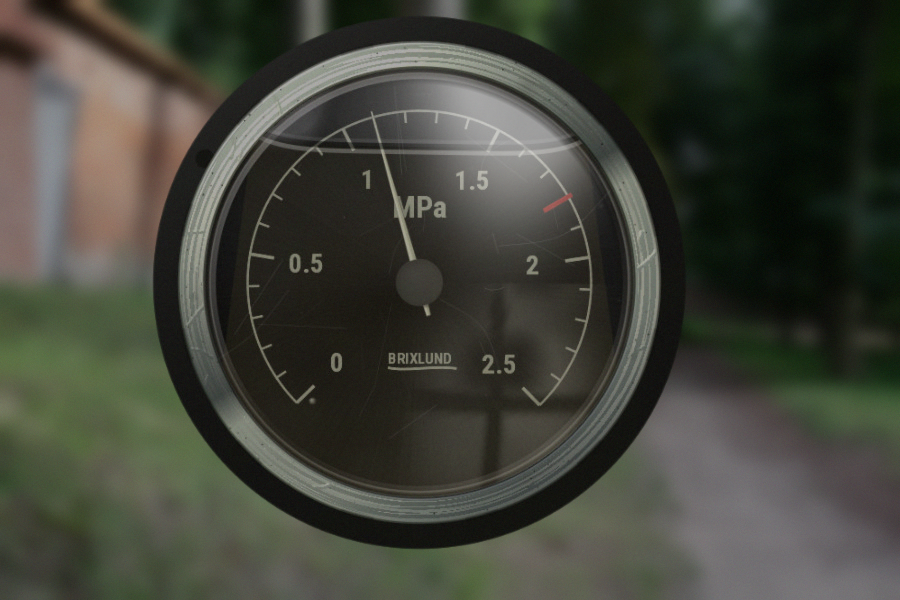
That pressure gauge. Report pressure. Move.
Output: 1.1 MPa
